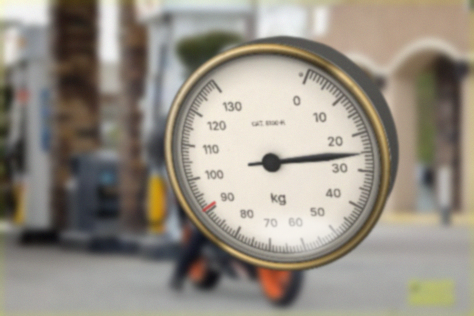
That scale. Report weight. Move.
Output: 25 kg
